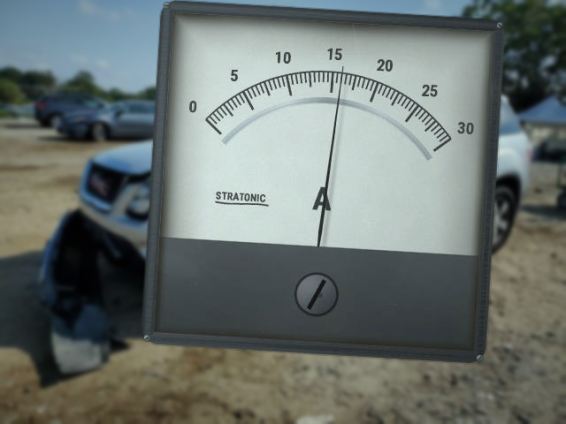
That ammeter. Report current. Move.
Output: 16 A
